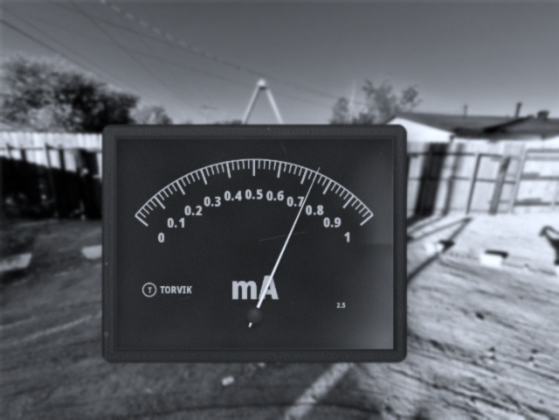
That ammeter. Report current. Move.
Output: 0.74 mA
